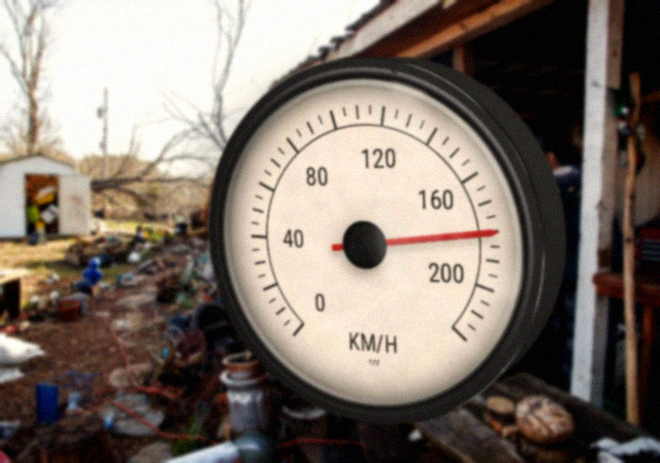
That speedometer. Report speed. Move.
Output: 180 km/h
